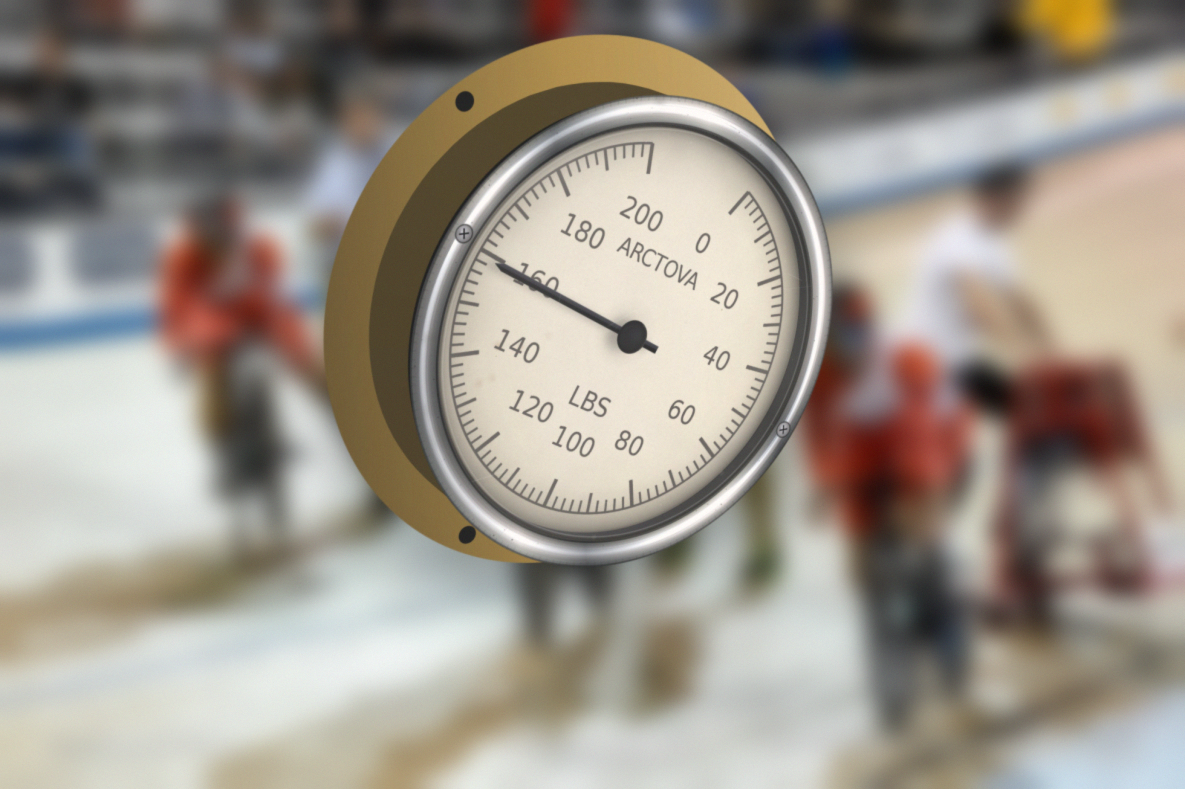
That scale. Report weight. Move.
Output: 159 lb
